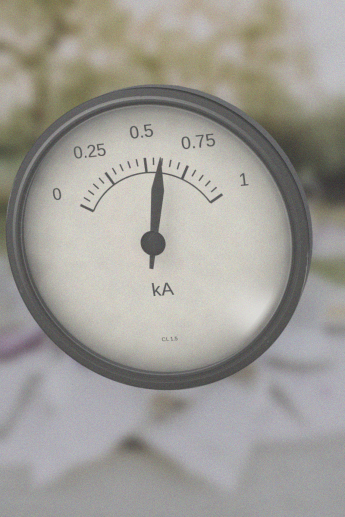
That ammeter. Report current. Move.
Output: 0.6 kA
